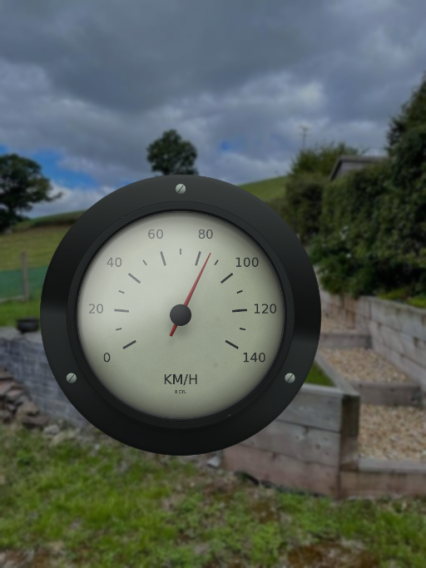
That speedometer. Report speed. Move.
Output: 85 km/h
